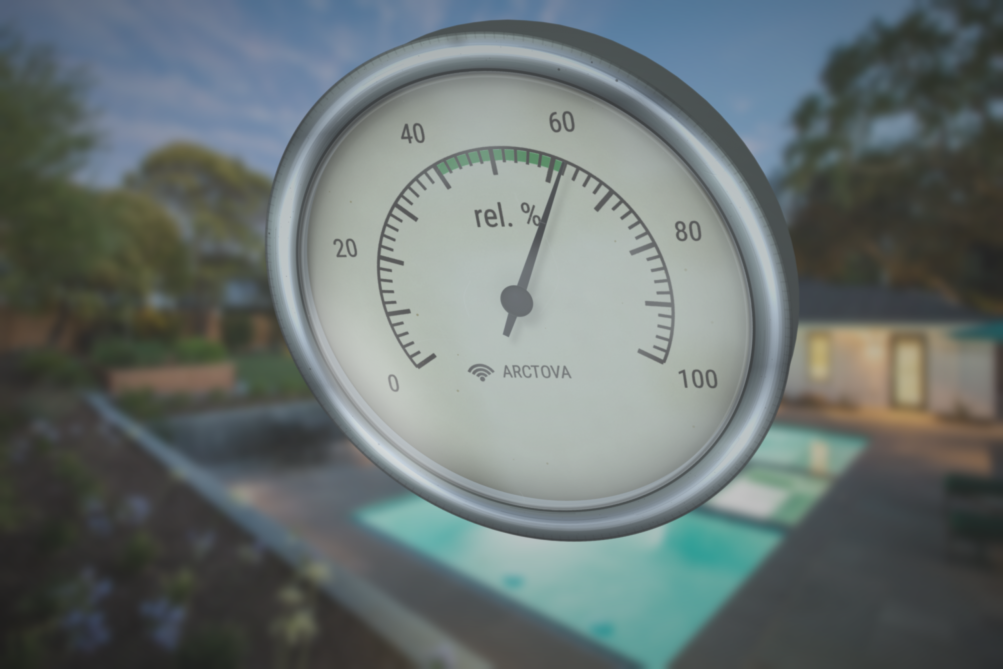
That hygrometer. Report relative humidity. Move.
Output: 62 %
